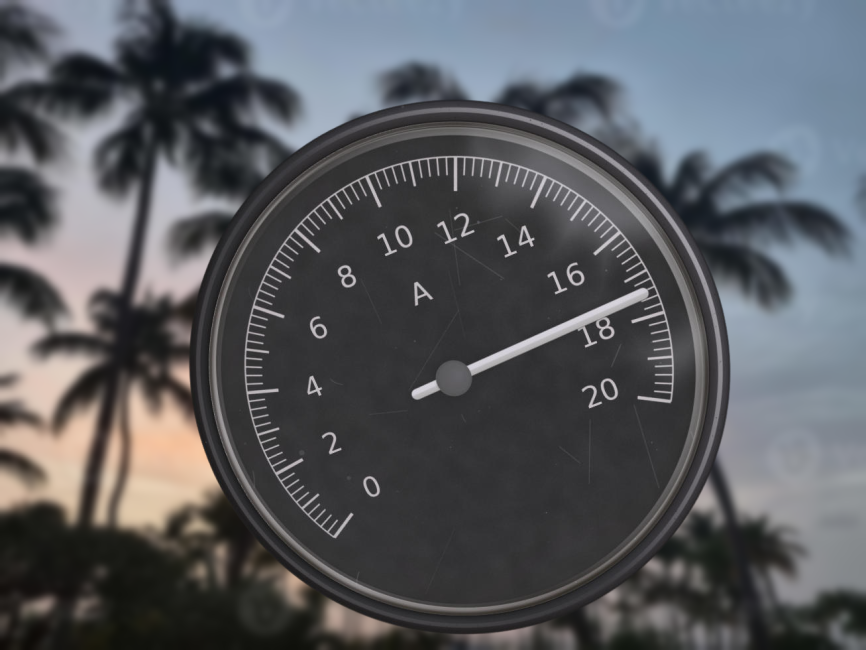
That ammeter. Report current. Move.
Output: 17.4 A
